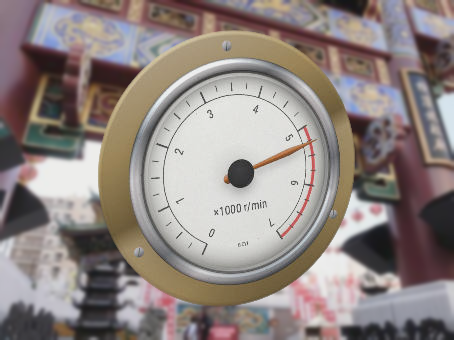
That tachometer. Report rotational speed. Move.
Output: 5250 rpm
